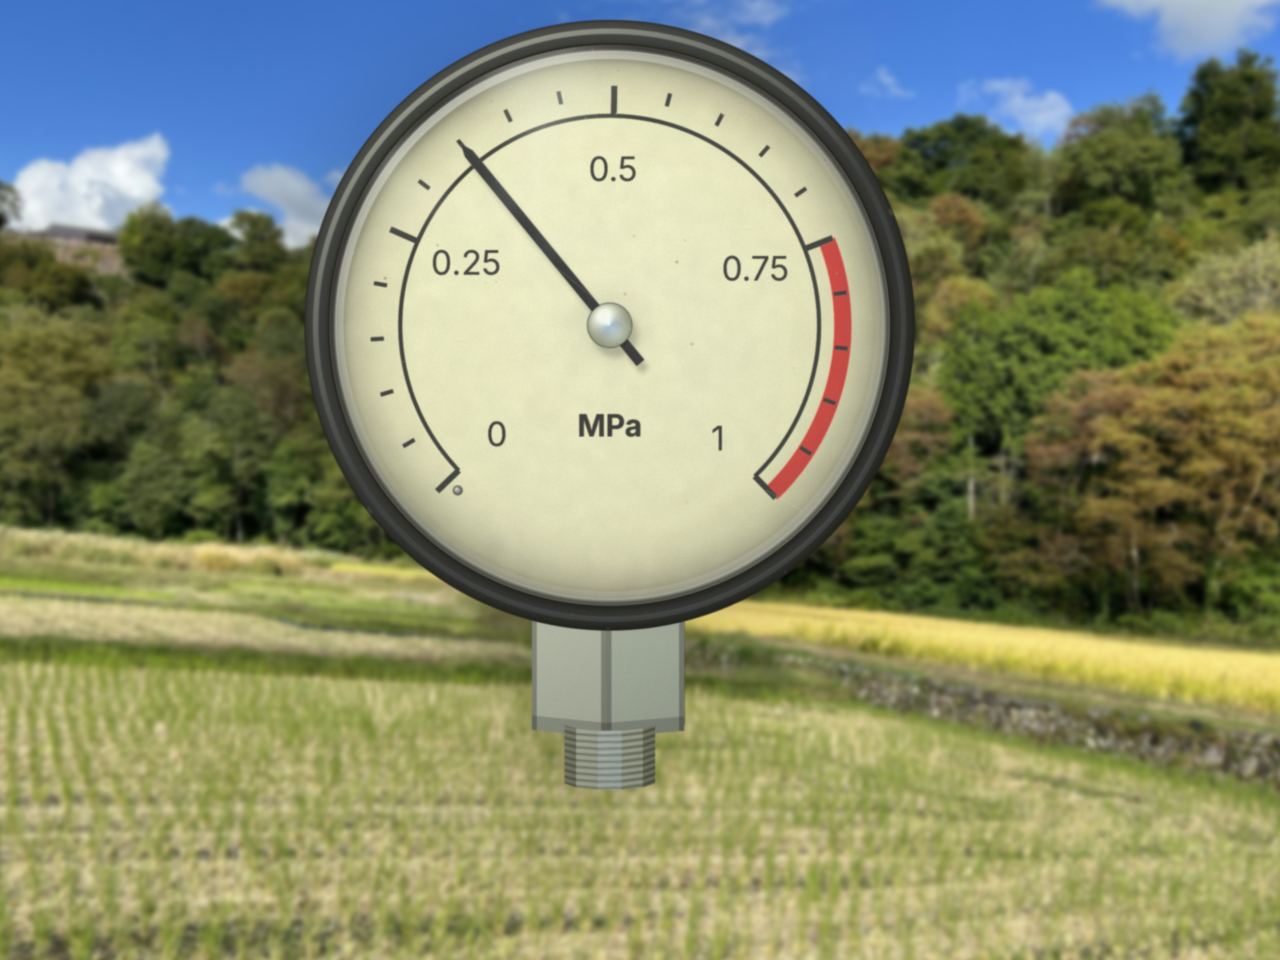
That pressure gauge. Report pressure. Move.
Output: 0.35 MPa
